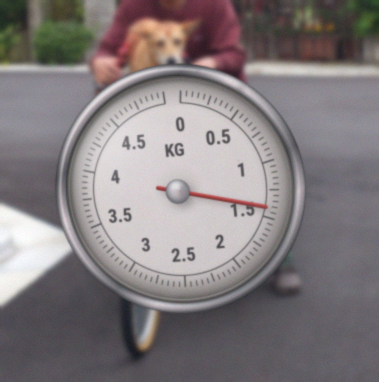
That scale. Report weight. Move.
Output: 1.4 kg
